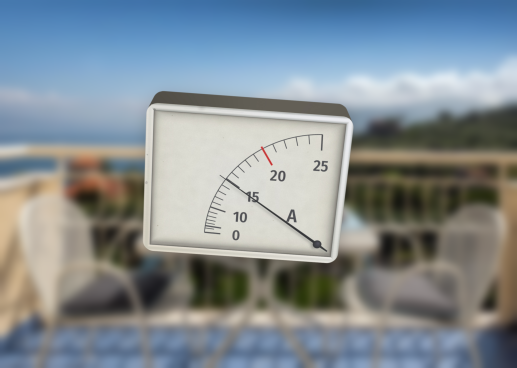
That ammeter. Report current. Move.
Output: 15 A
